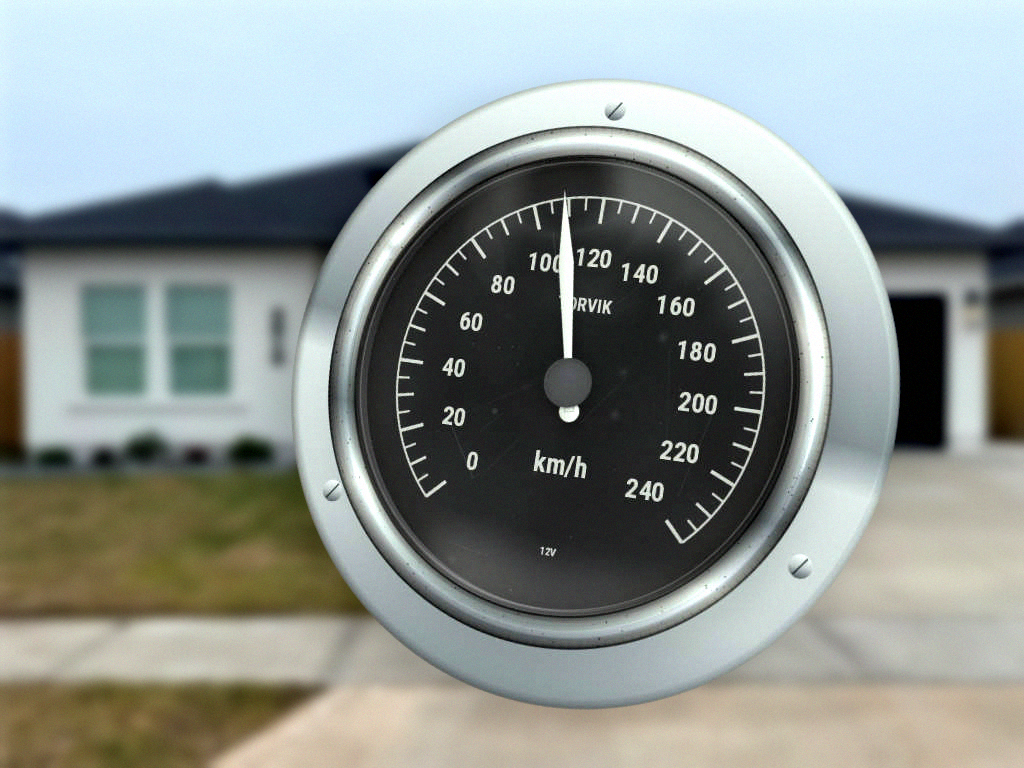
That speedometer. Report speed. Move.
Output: 110 km/h
